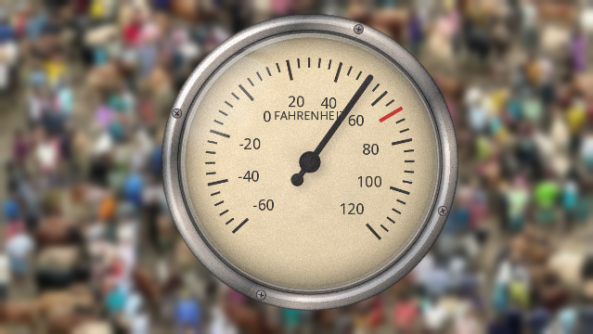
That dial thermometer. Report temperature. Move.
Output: 52 °F
